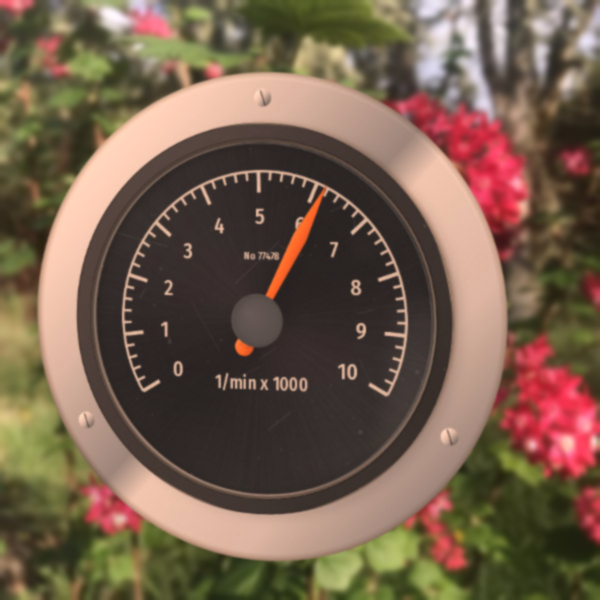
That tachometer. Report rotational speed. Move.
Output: 6200 rpm
